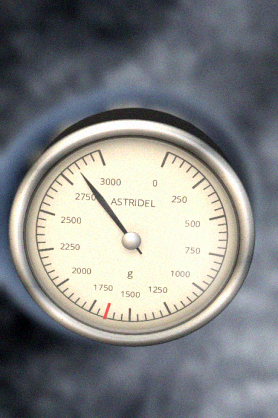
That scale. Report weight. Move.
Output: 2850 g
